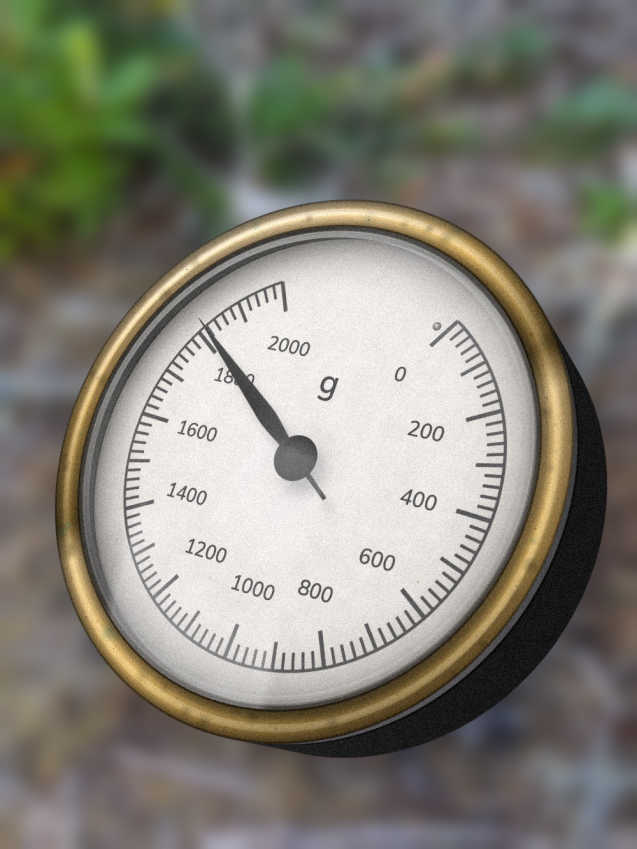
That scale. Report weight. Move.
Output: 1820 g
